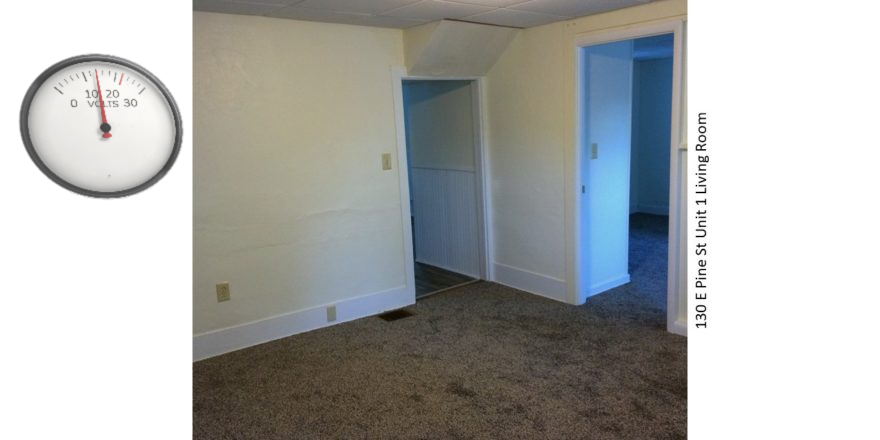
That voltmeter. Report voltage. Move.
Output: 14 V
